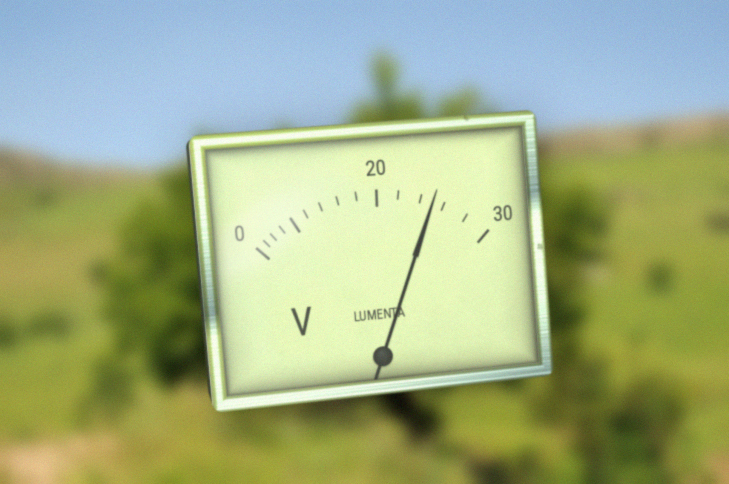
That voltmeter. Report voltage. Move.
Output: 25 V
